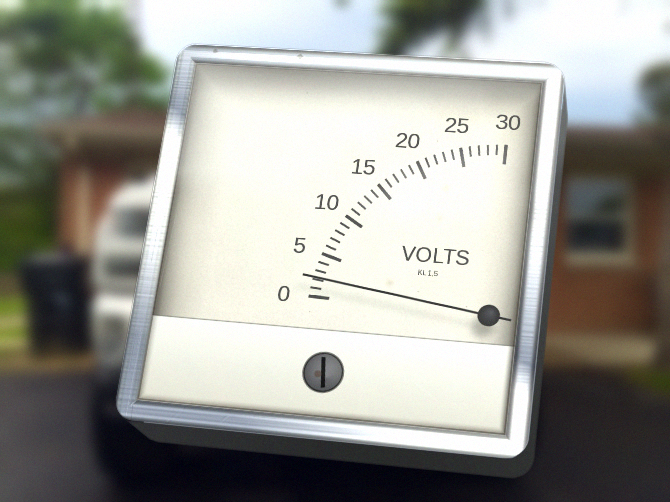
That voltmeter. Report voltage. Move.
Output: 2 V
